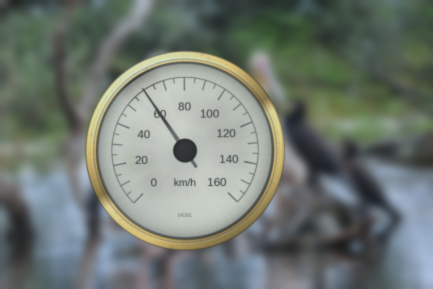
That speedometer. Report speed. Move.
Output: 60 km/h
